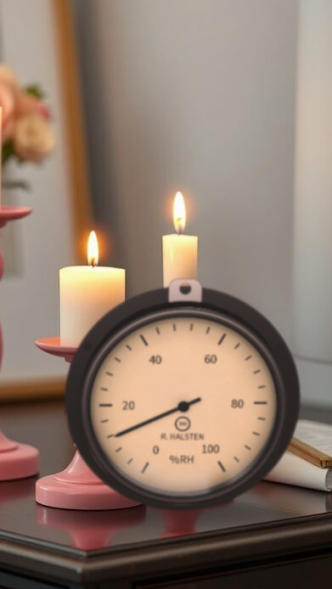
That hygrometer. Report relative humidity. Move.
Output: 12 %
